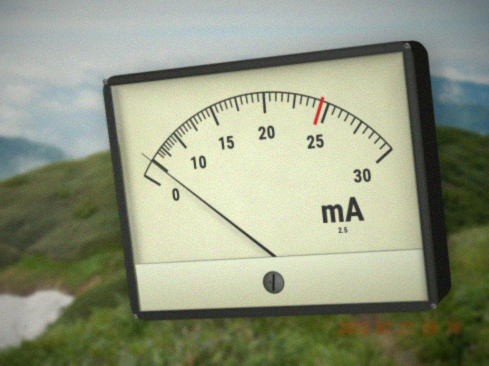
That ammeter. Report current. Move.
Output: 5 mA
